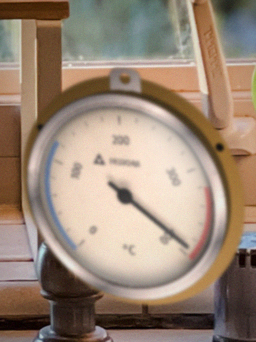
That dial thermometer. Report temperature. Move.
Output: 390 °C
